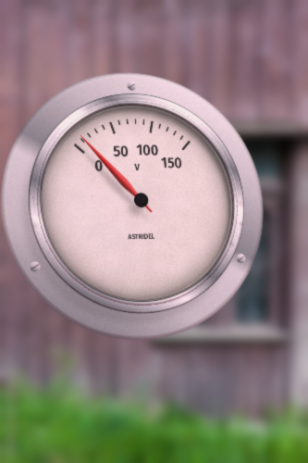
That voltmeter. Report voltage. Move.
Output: 10 V
